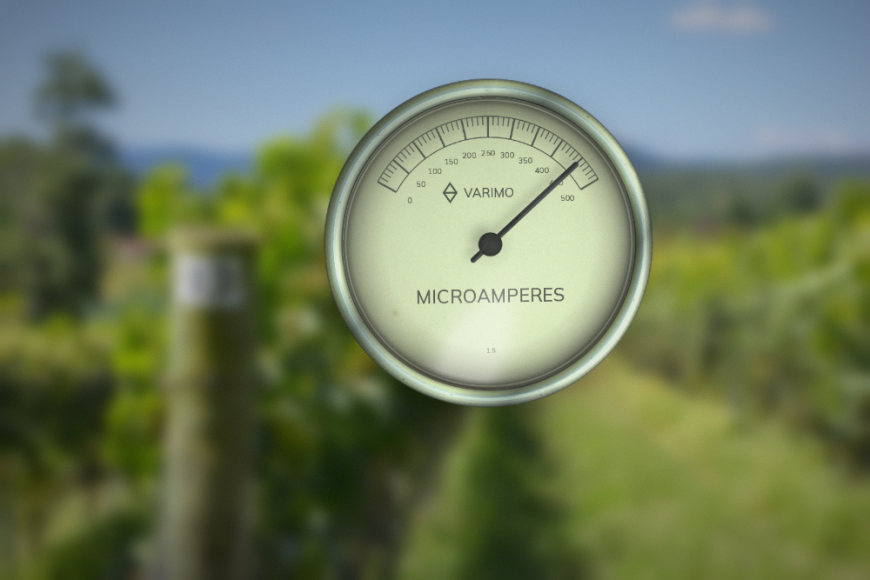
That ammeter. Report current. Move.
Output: 450 µA
